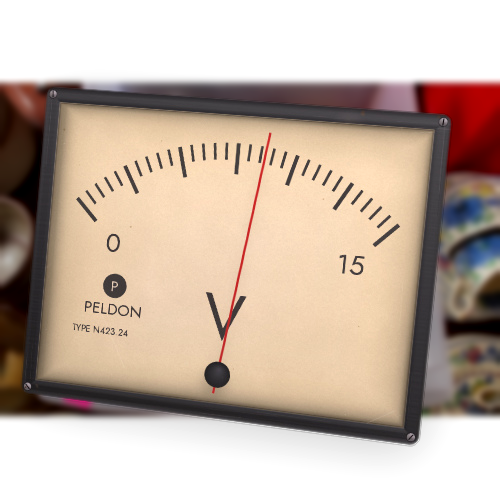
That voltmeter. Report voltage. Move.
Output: 8.75 V
